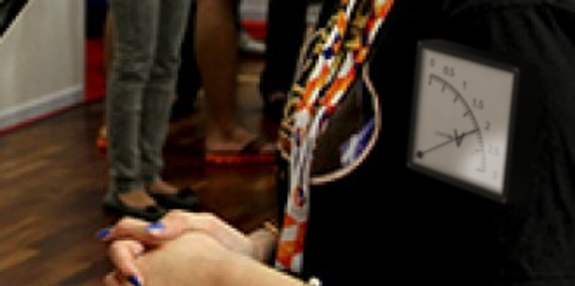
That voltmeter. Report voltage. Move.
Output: 2 V
